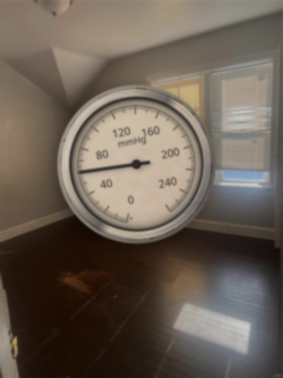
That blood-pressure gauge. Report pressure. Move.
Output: 60 mmHg
